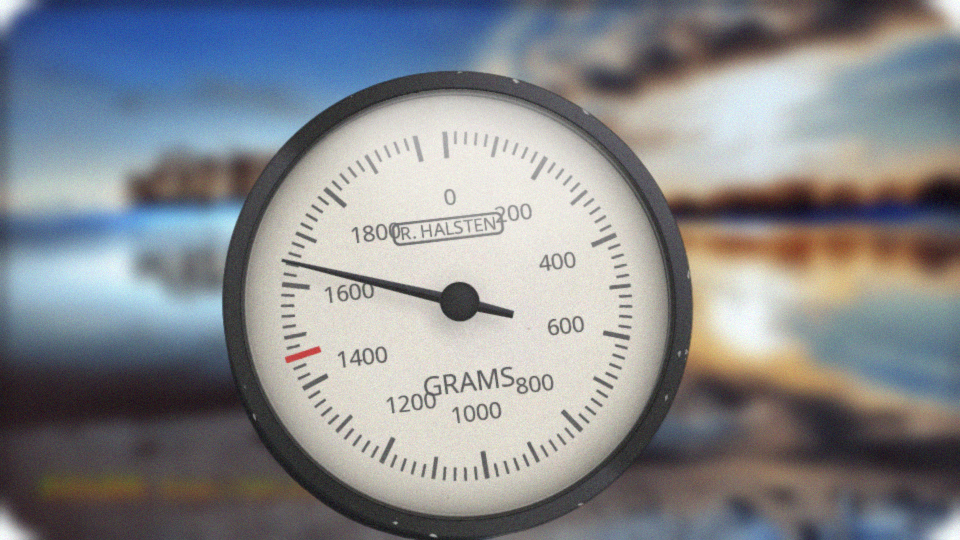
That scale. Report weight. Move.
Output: 1640 g
